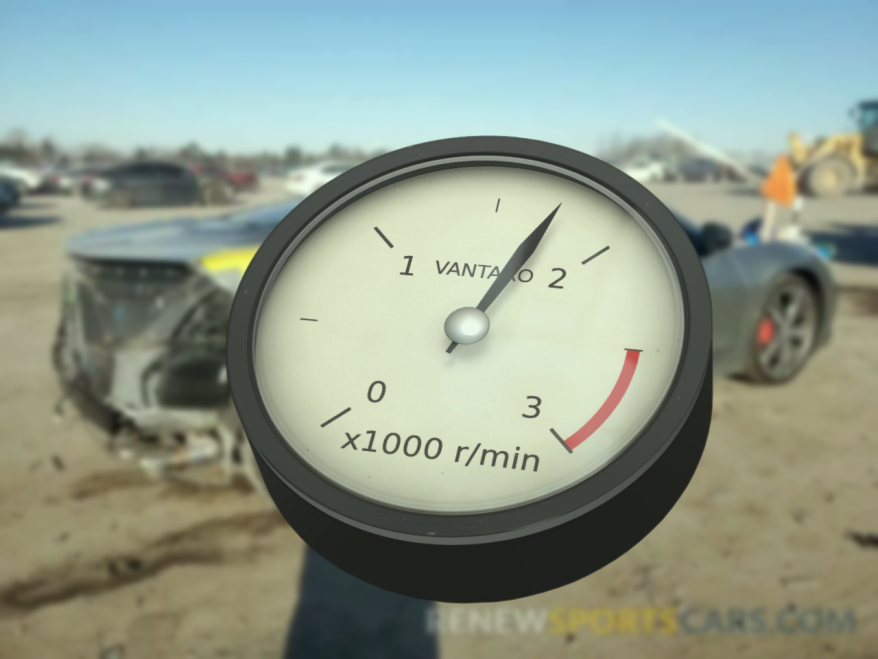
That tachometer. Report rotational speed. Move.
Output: 1750 rpm
